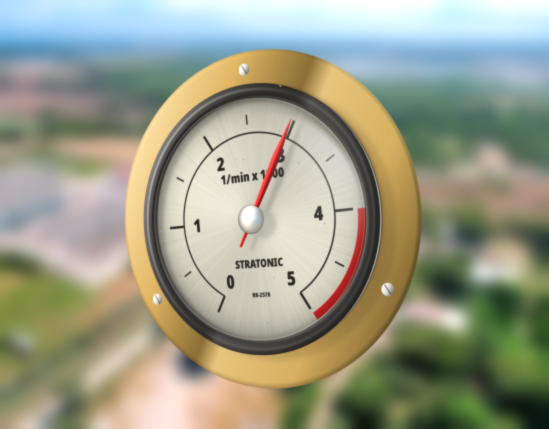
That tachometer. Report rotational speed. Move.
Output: 3000 rpm
